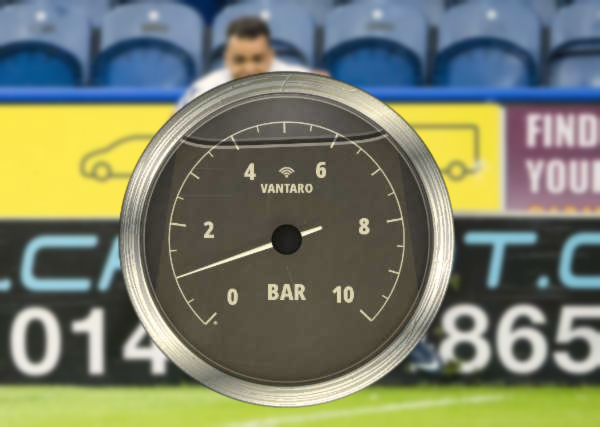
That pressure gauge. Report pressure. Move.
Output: 1 bar
